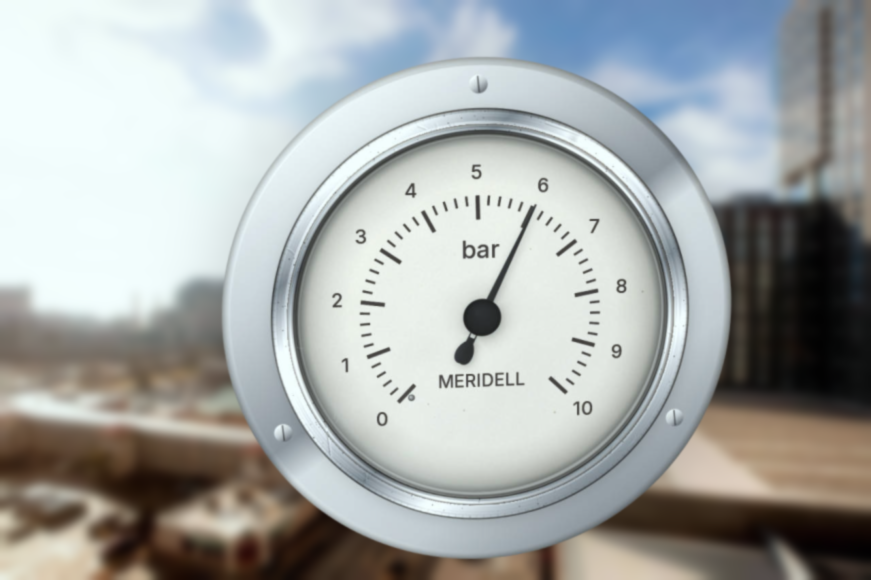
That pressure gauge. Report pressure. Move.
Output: 6 bar
